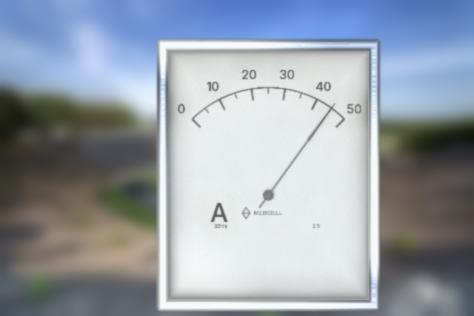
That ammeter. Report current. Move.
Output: 45 A
